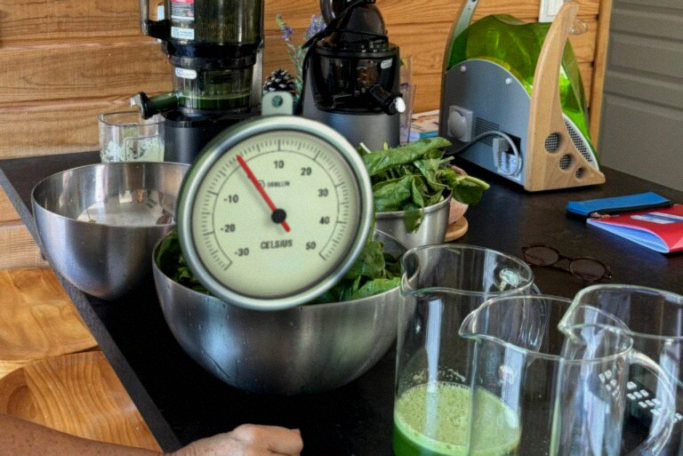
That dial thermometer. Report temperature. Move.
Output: 0 °C
